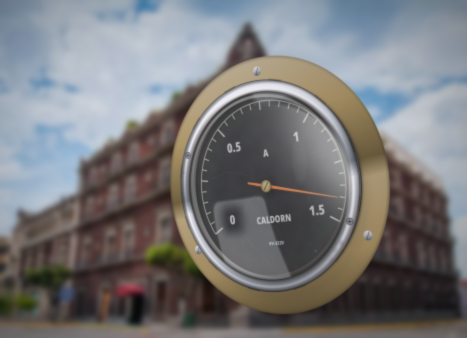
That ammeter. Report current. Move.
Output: 1.4 A
